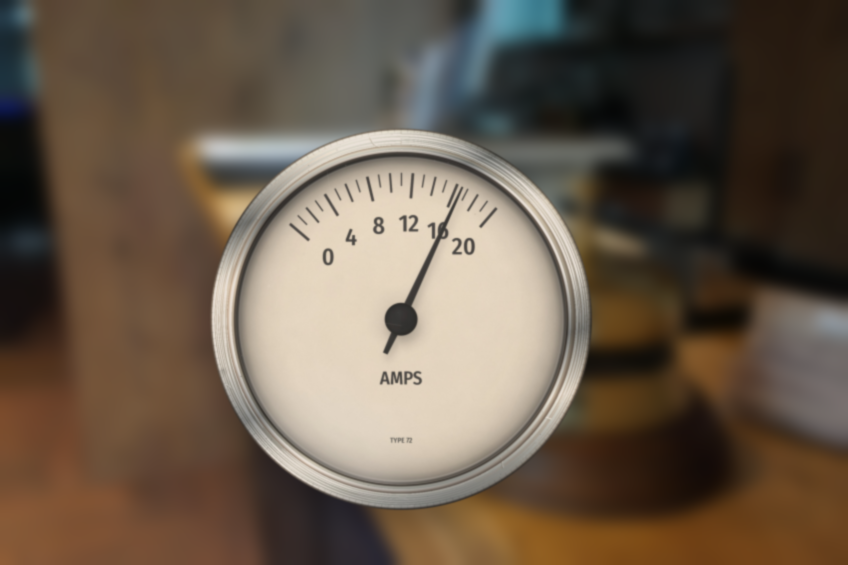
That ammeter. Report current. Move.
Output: 16.5 A
